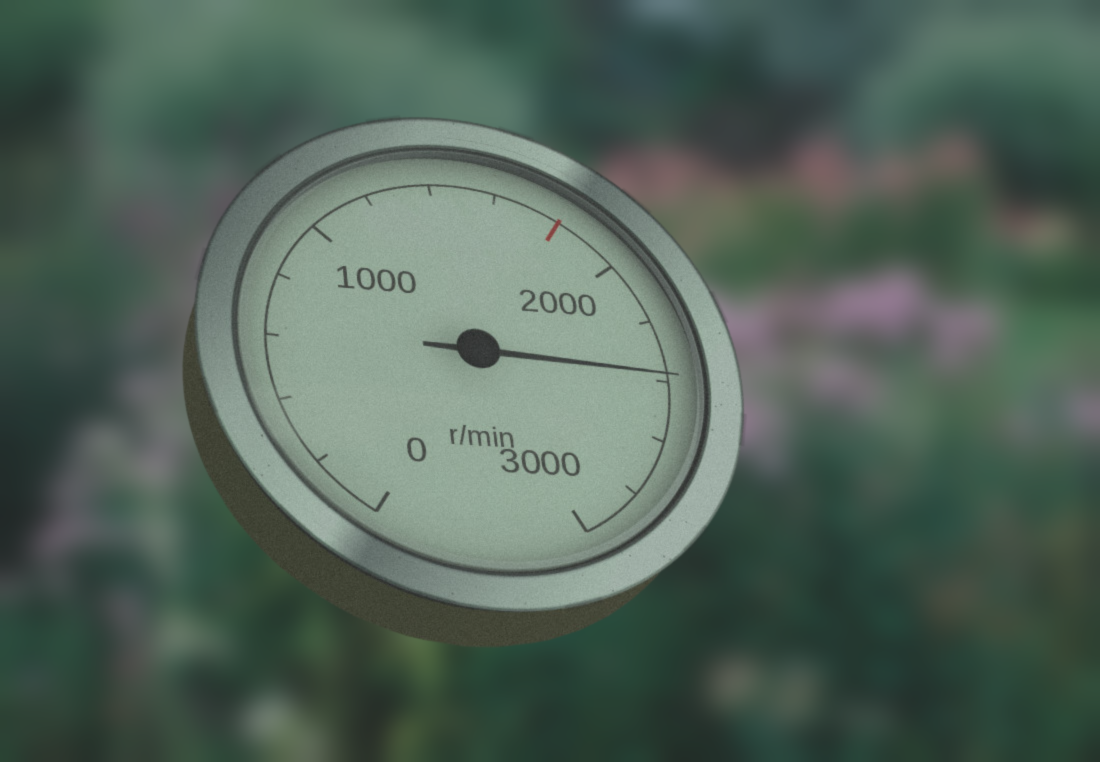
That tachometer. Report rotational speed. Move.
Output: 2400 rpm
